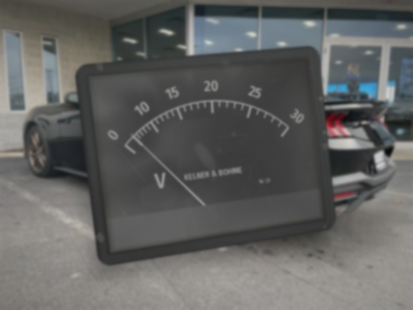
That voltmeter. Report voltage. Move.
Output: 5 V
